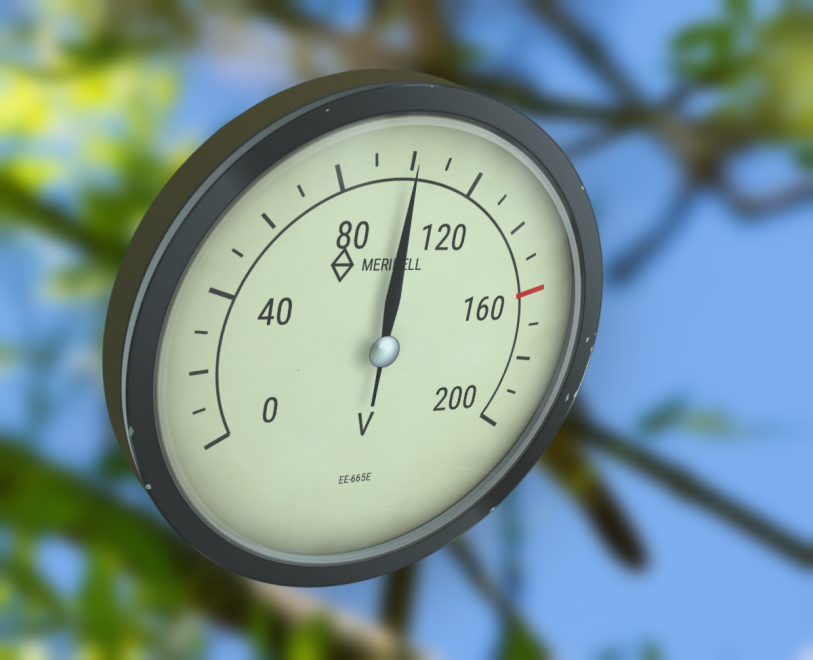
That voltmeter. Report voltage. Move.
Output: 100 V
